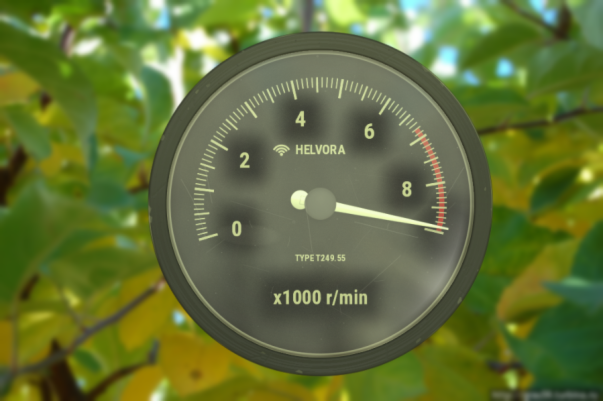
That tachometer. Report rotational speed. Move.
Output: 8900 rpm
